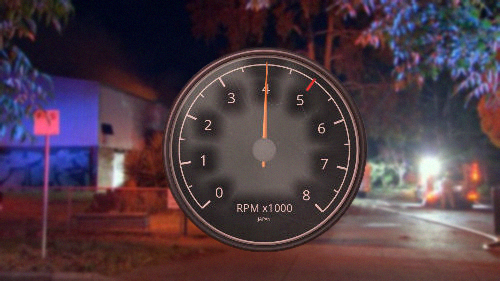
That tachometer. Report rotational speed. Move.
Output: 4000 rpm
